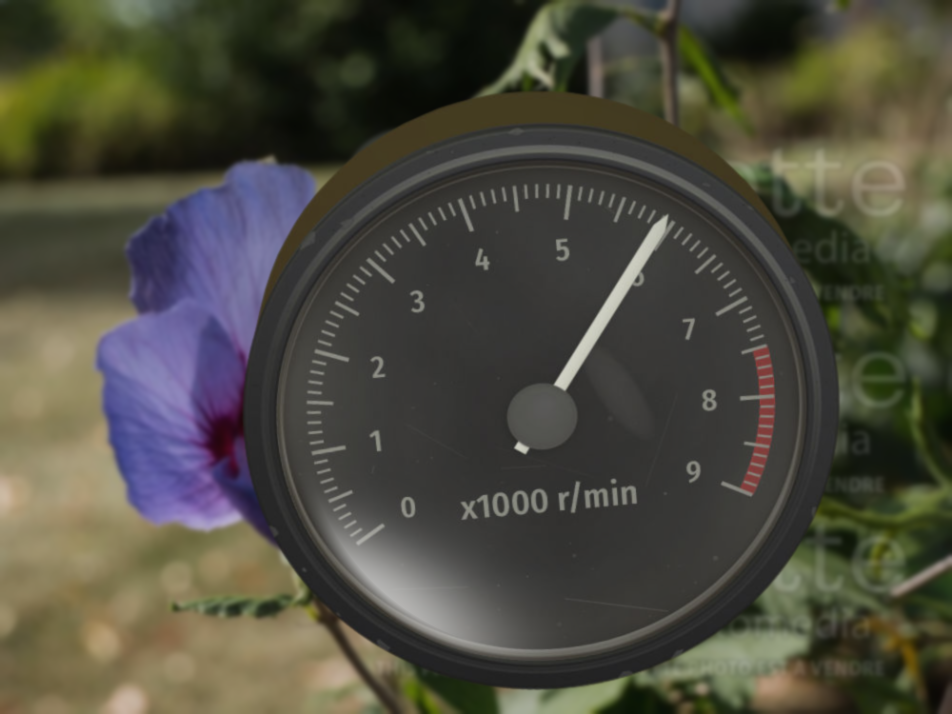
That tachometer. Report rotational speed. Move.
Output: 5900 rpm
